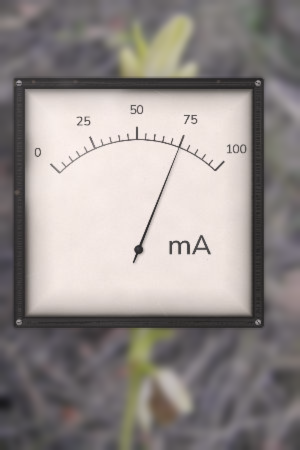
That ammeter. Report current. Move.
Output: 75 mA
